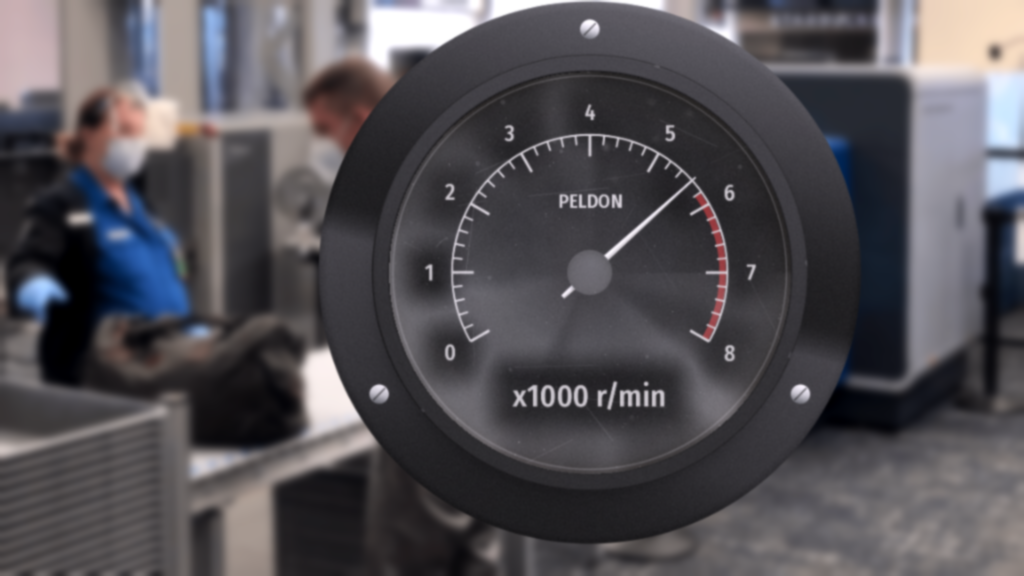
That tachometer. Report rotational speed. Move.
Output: 5600 rpm
